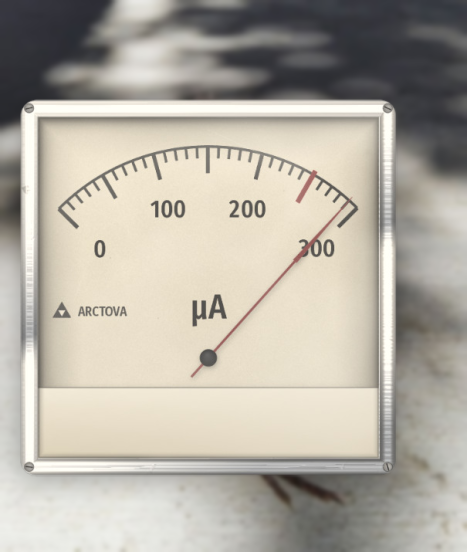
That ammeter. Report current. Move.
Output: 290 µA
